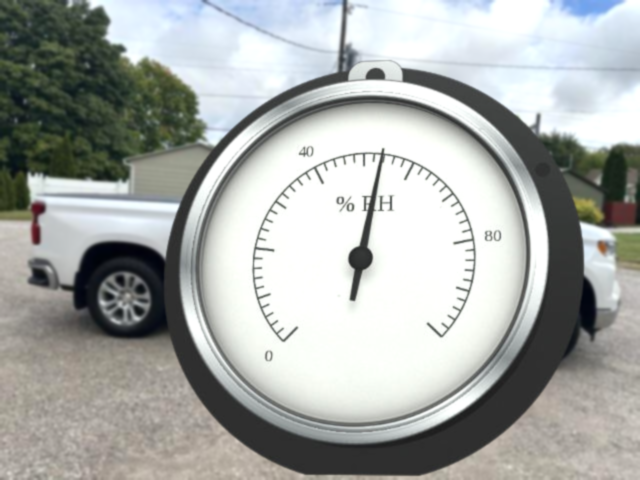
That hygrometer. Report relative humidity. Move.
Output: 54 %
